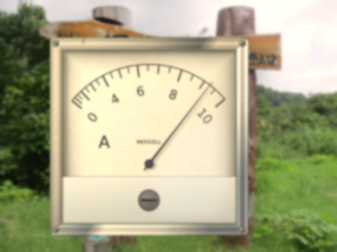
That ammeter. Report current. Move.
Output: 9.25 A
